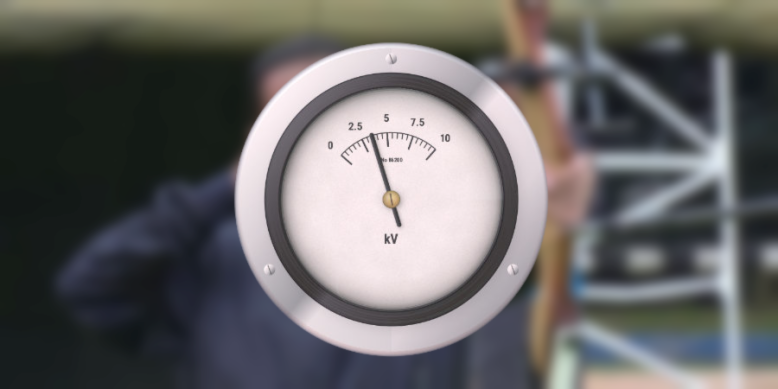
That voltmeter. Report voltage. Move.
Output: 3.5 kV
